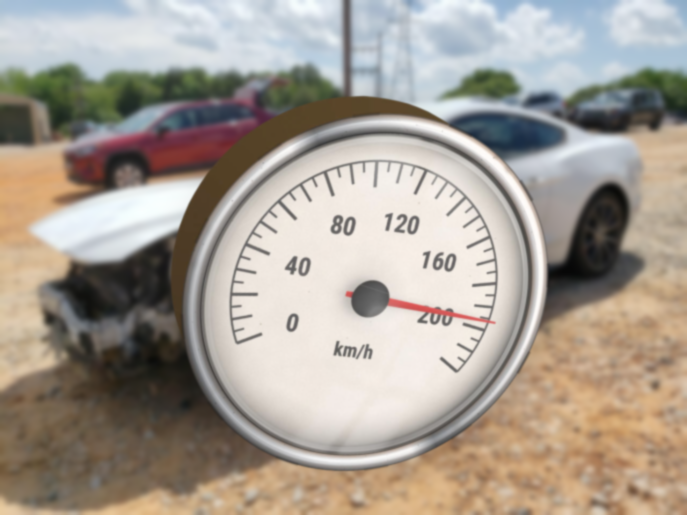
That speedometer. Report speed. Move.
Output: 195 km/h
